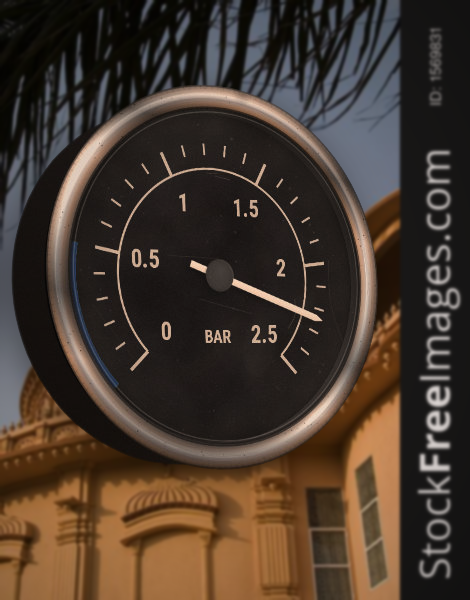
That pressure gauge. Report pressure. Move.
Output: 2.25 bar
